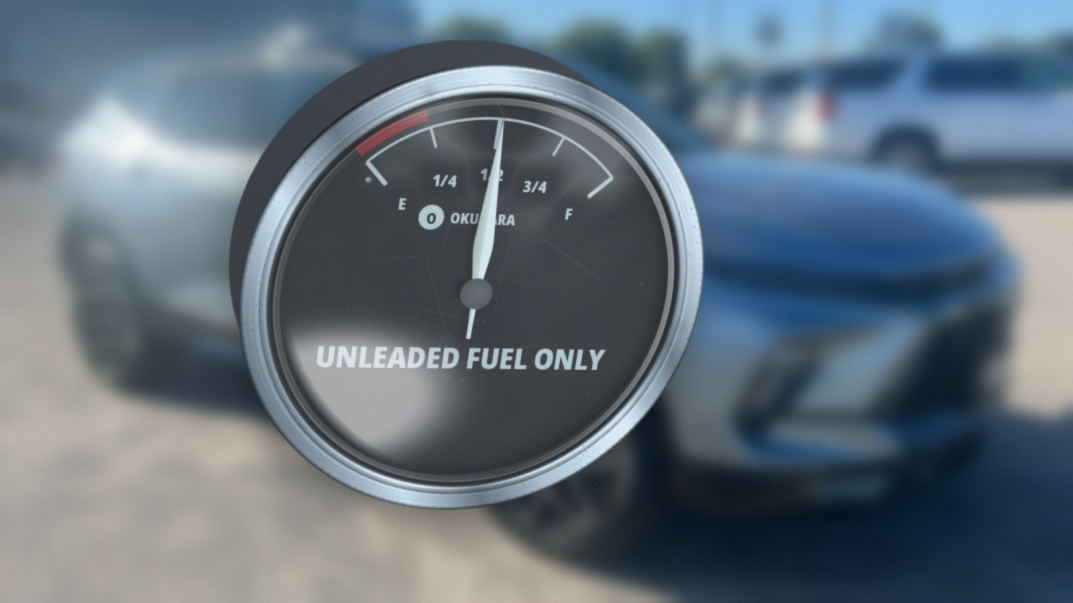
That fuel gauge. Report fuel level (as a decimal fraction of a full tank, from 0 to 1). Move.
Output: 0.5
